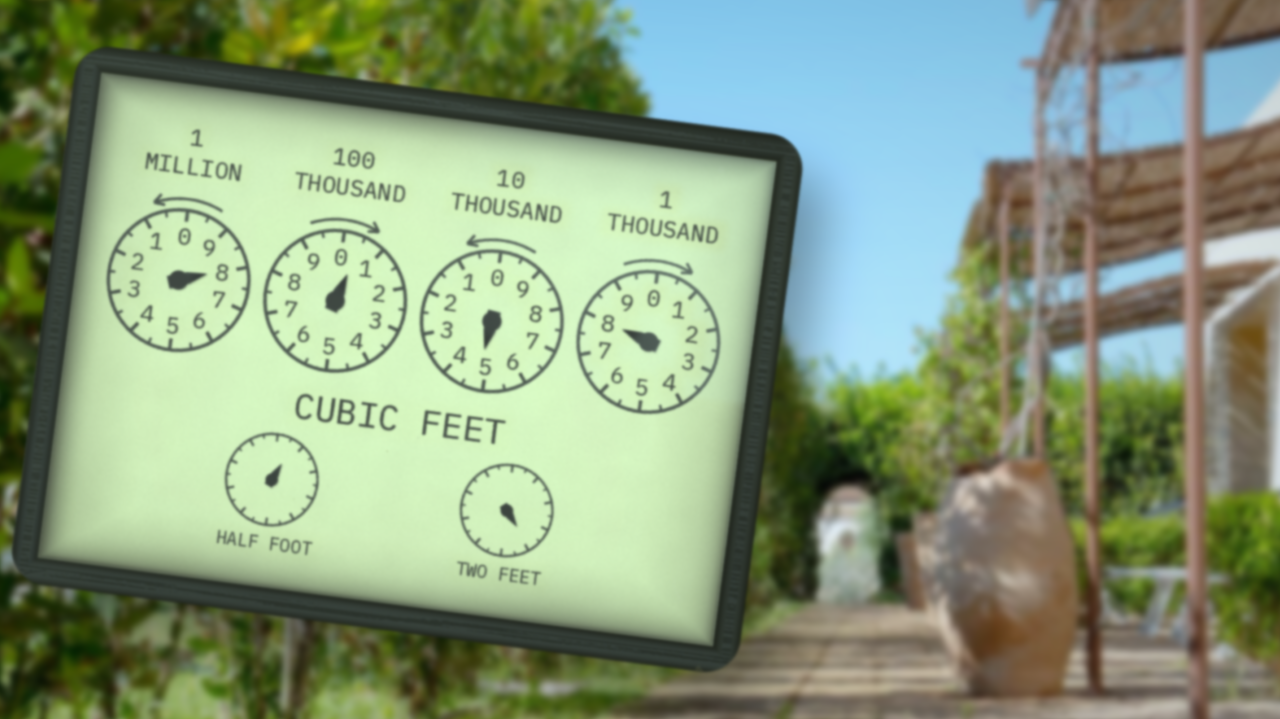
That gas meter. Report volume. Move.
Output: 804800 ft³
